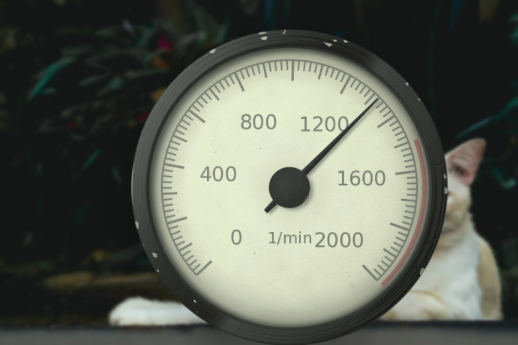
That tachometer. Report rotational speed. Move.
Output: 1320 rpm
